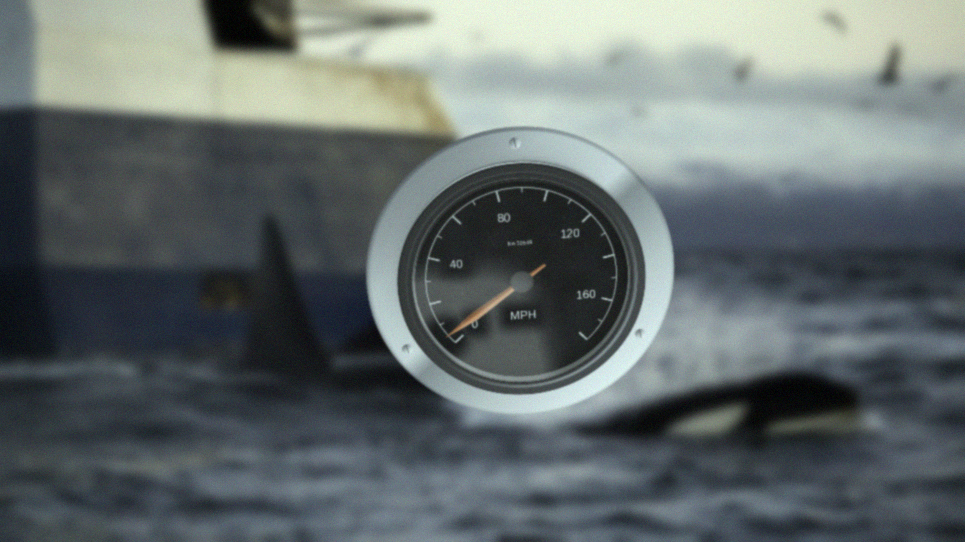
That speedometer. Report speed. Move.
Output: 5 mph
